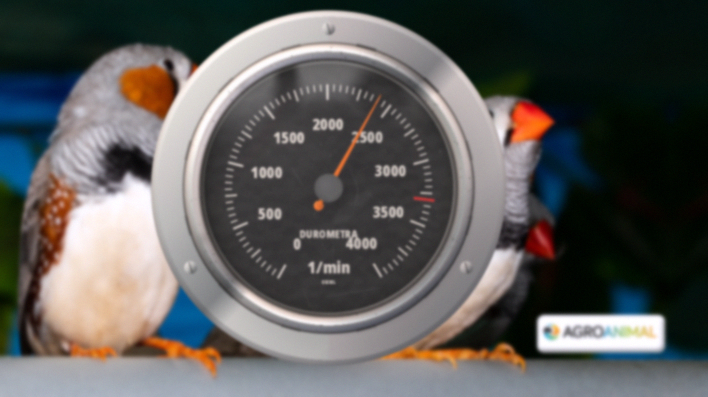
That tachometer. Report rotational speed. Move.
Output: 2400 rpm
